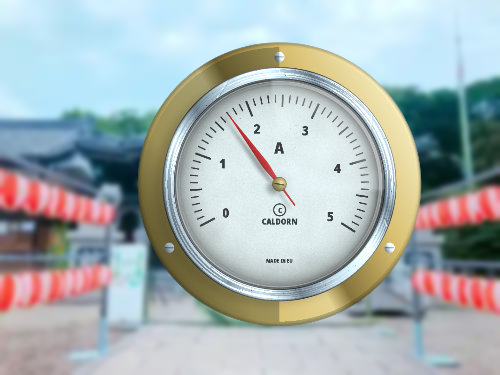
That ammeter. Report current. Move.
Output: 1.7 A
